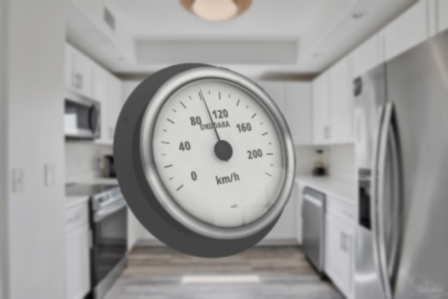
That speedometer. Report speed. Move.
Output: 100 km/h
